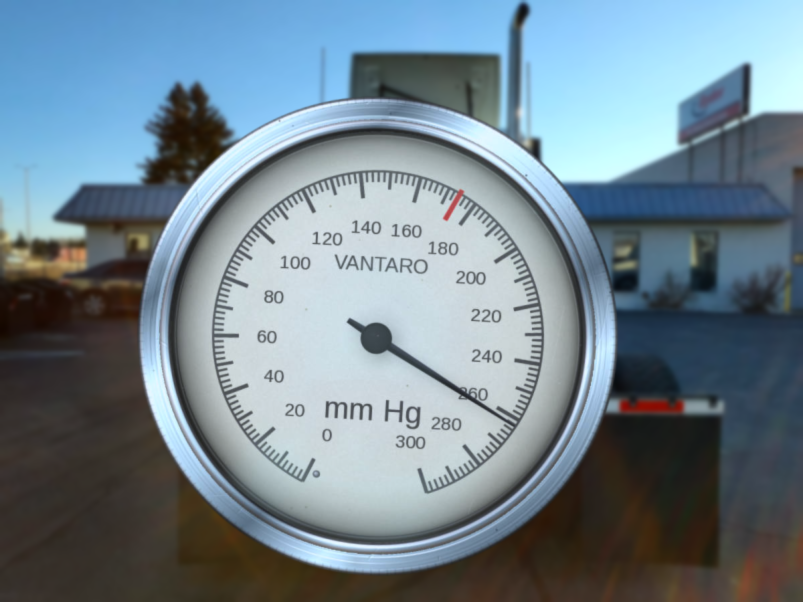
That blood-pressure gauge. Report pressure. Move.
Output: 262 mmHg
